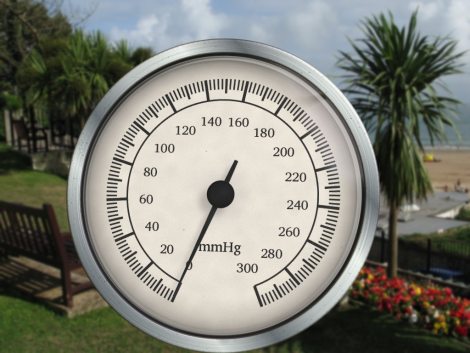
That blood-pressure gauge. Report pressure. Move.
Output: 0 mmHg
